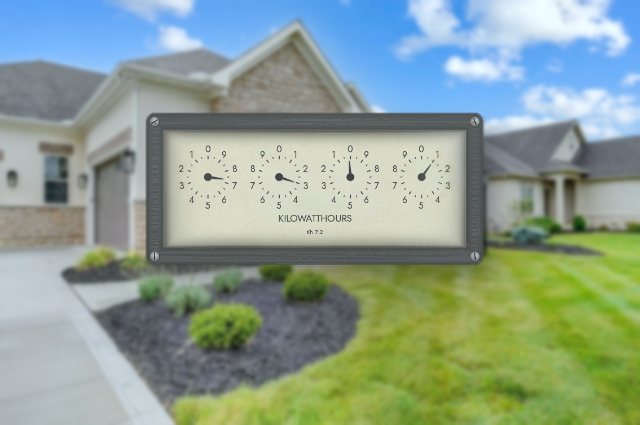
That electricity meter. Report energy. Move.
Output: 7301 kWh
